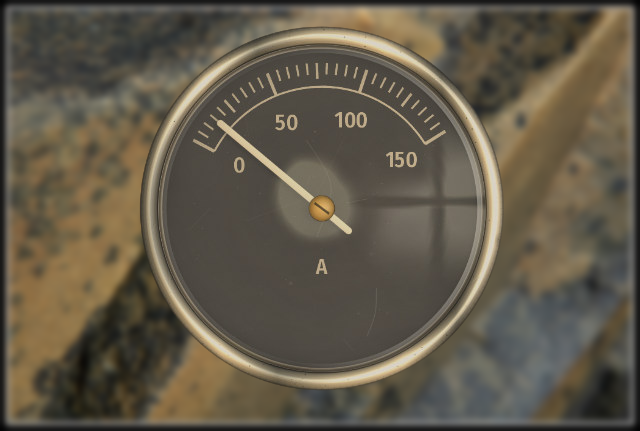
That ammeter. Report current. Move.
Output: 15 A
